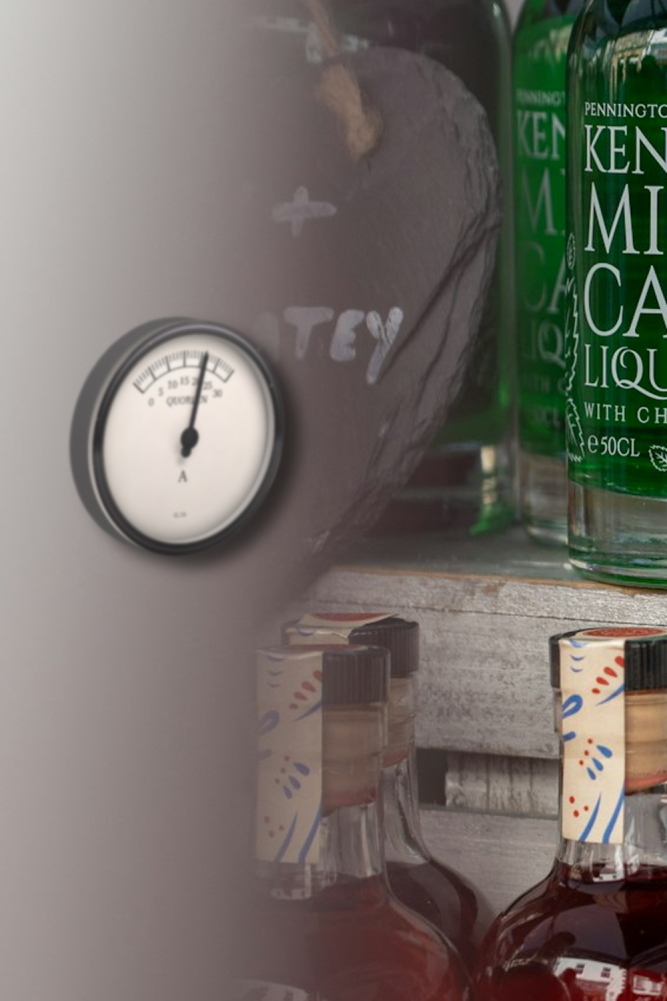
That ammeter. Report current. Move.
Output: 20 A
